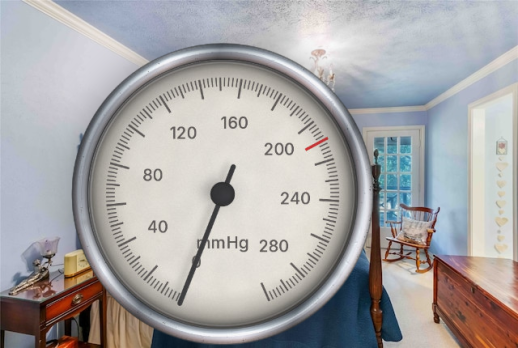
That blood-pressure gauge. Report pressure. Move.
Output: 0 mmHg
